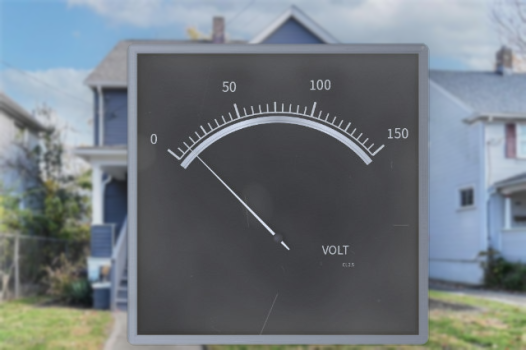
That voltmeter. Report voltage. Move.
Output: 10 V
